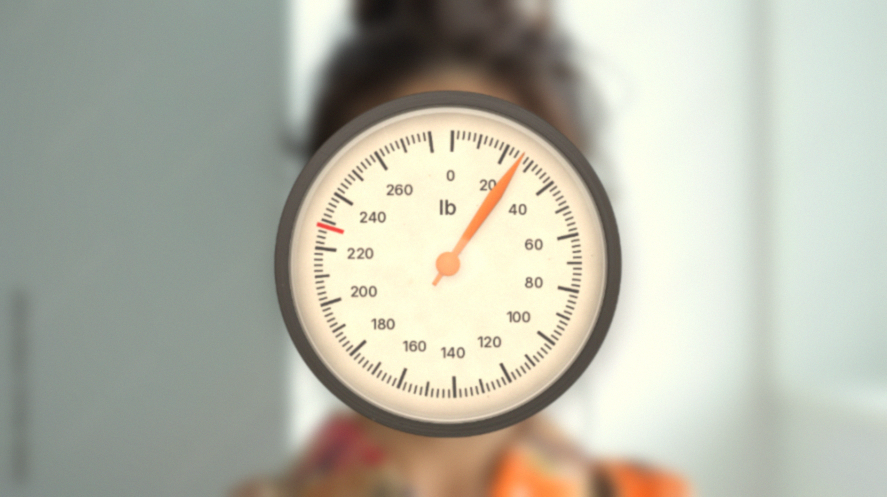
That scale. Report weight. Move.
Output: 26 lb
